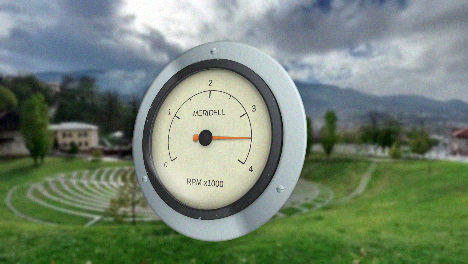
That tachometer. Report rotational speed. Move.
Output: 3500 rpm
